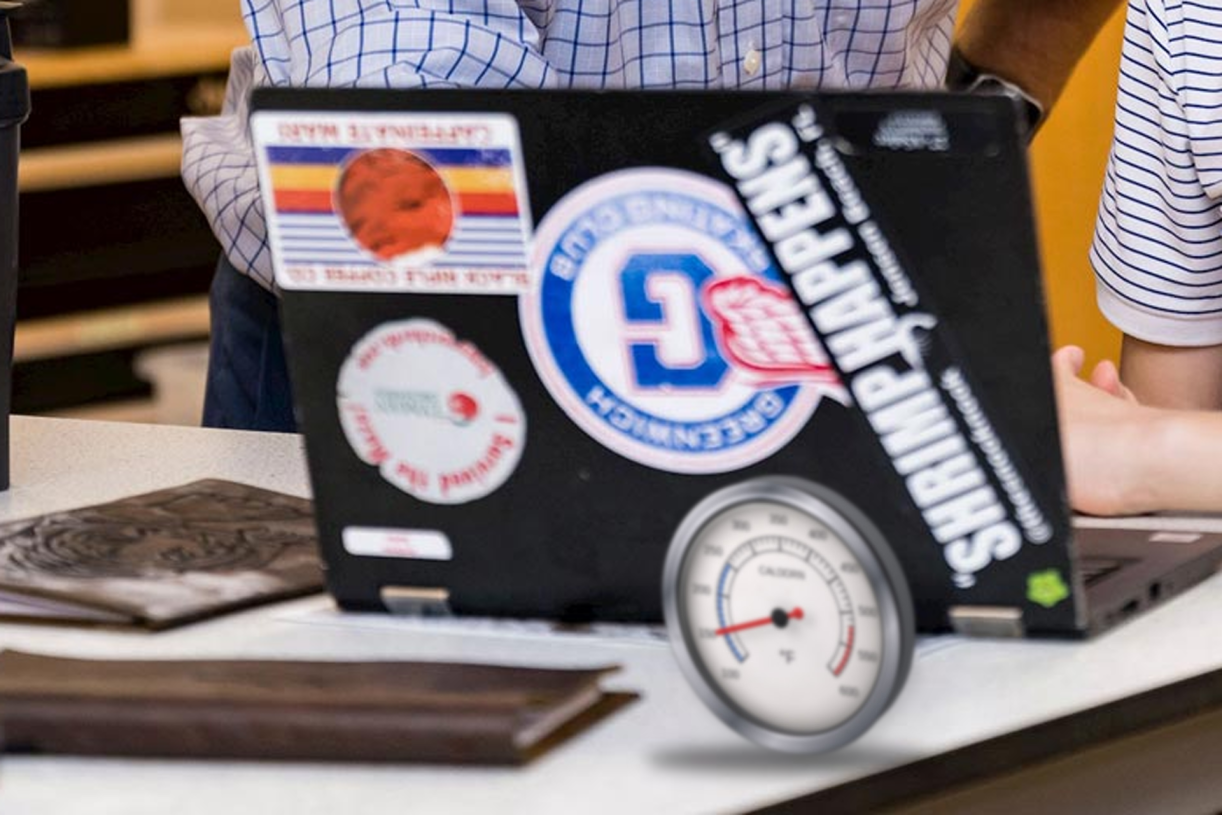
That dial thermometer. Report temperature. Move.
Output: 150 °F
